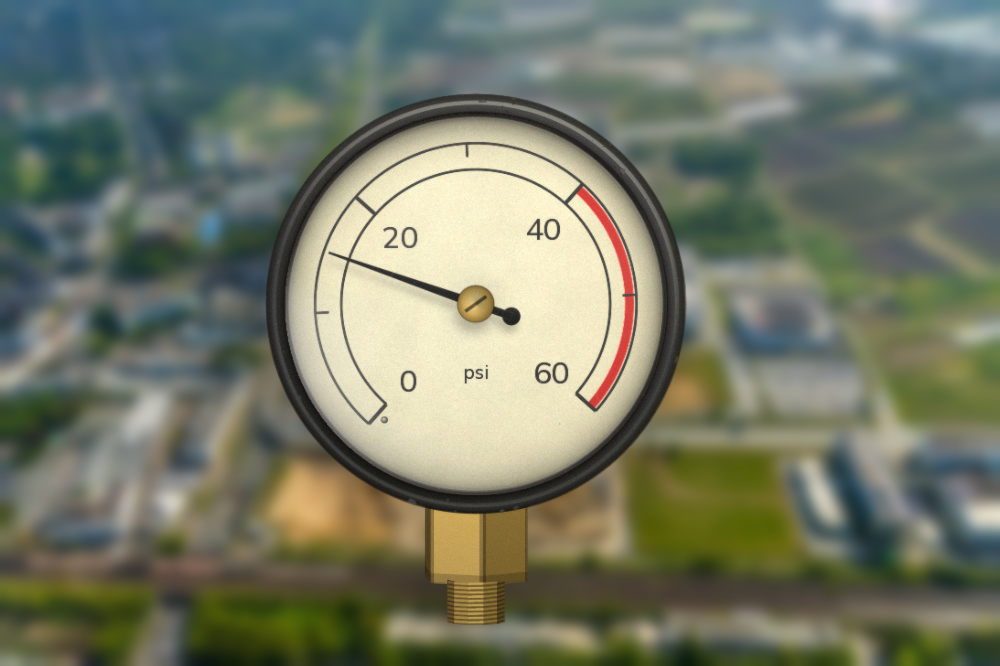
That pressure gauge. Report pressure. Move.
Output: 15 psi
